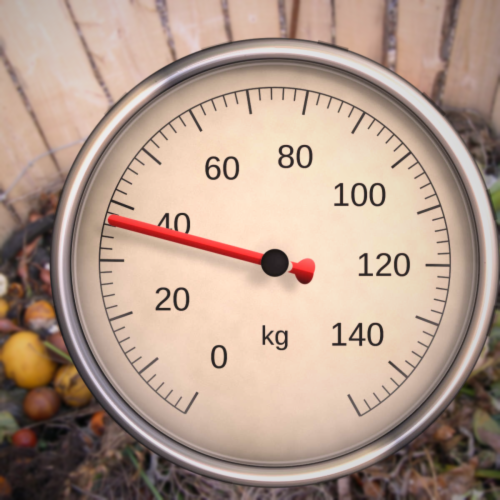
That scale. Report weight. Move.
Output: 37 kg
